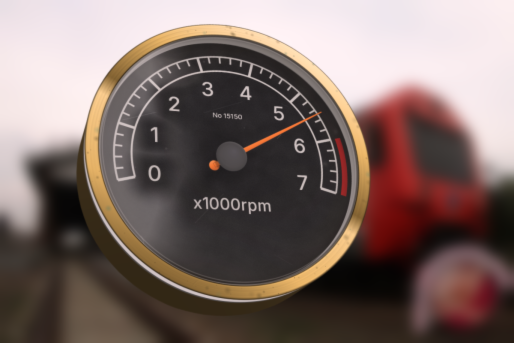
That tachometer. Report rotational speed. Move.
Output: 5500 rpm
